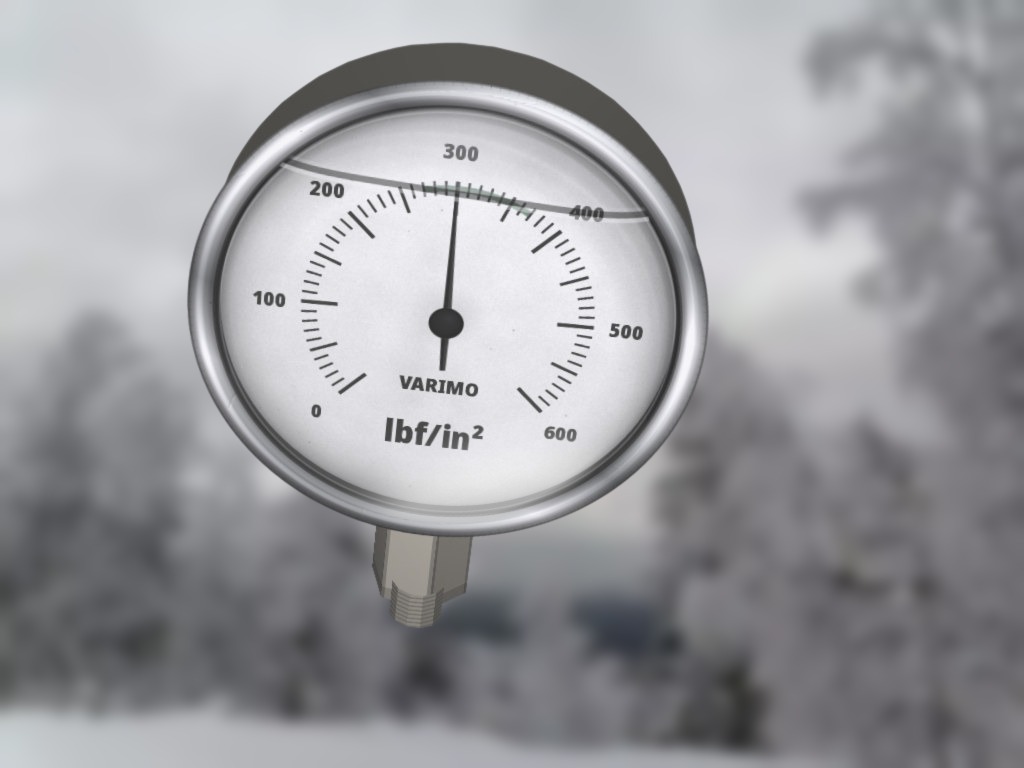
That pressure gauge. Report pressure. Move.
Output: 300 psi
